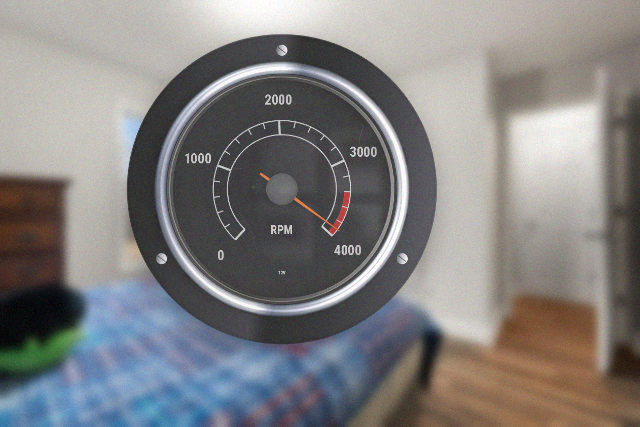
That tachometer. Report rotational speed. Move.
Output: 3900 rpm
